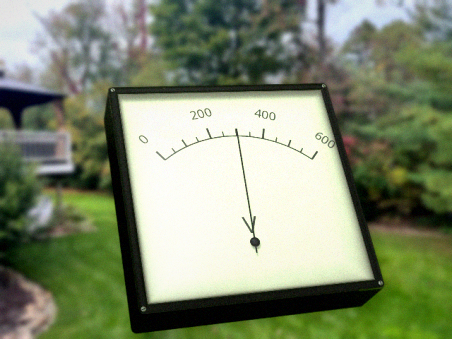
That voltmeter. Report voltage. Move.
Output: 300 V
